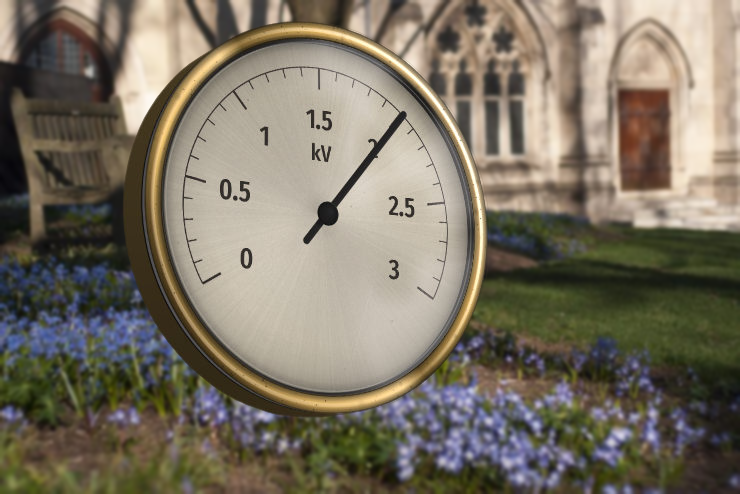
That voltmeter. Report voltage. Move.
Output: 2 kV
